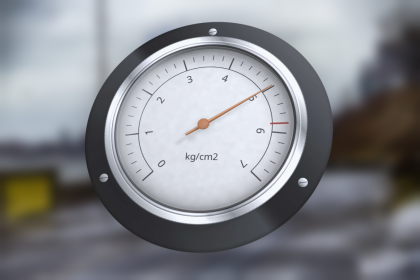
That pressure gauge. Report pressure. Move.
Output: 5 kg/cm²
